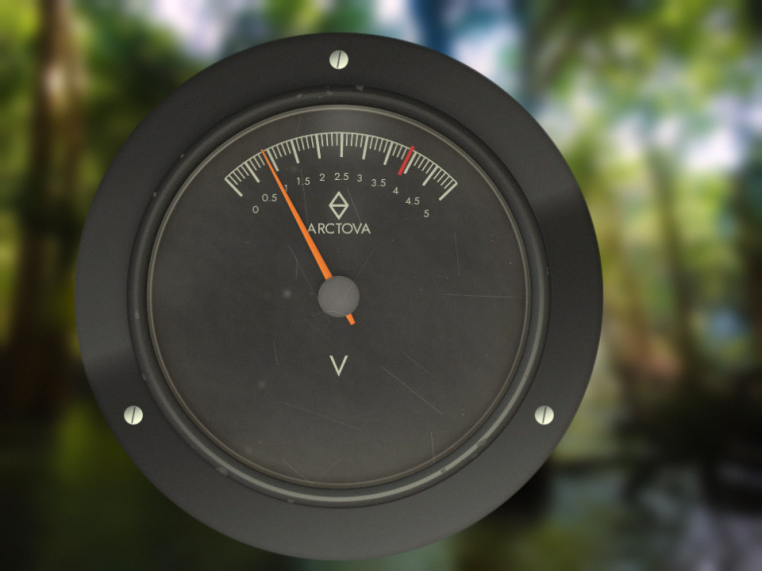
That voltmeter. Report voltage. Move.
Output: 0.9 V
